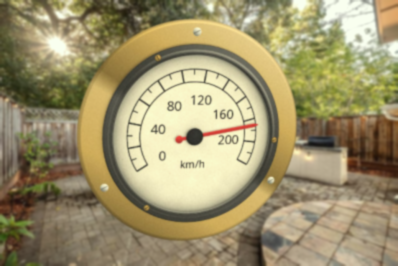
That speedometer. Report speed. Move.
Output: 185 km/h
